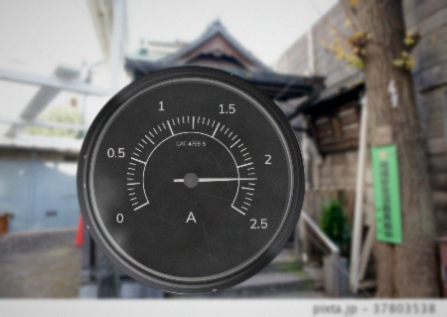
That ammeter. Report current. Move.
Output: 2.15 A
